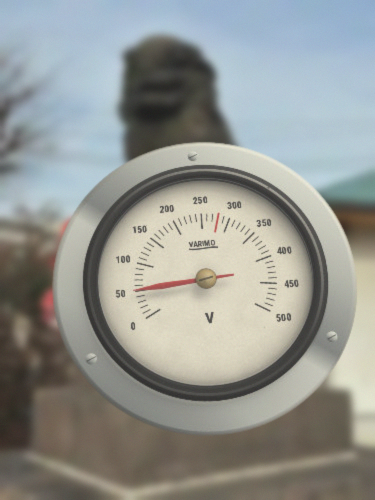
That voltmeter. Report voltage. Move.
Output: 50 V
